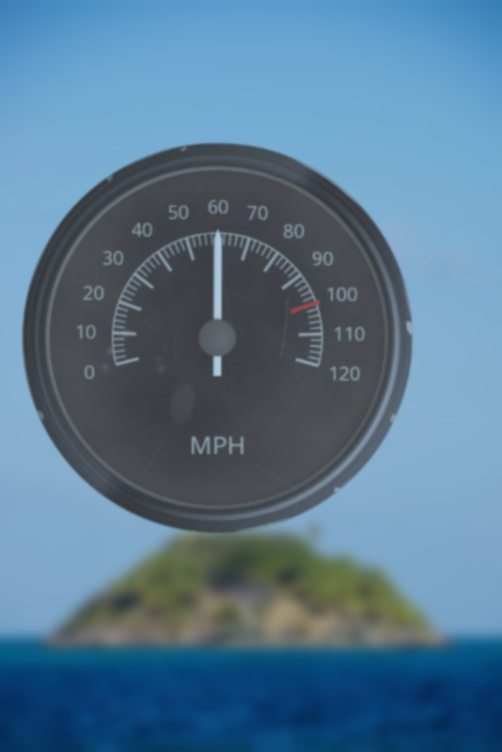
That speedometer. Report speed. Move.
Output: 60 mph
